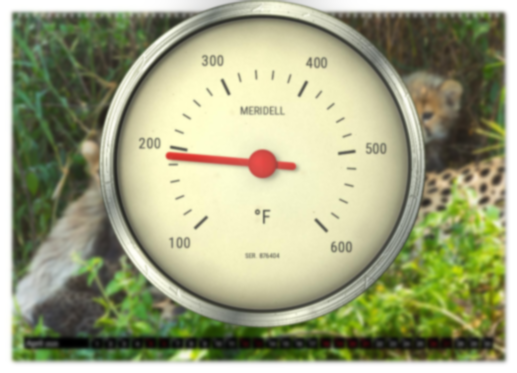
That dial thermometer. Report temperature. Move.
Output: 190 °F
